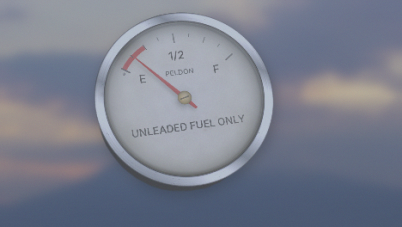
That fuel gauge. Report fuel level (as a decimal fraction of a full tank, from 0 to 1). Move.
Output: 0.125
